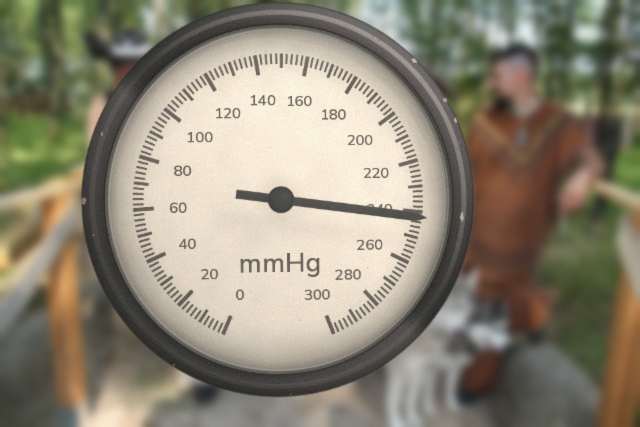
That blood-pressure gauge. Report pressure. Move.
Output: 242 mmHg
